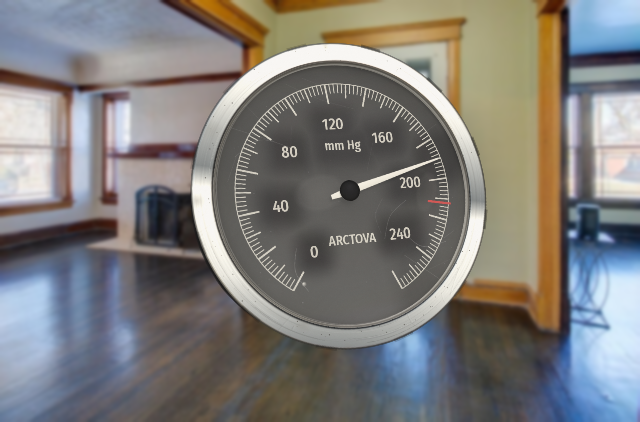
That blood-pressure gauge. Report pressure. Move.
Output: 190 mmHg
